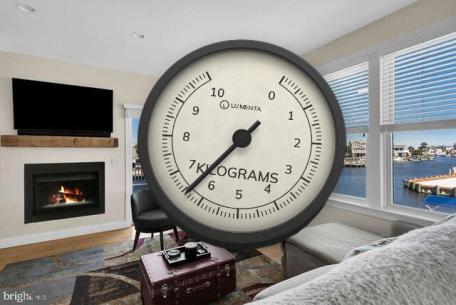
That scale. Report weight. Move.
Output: 6.4 kg
